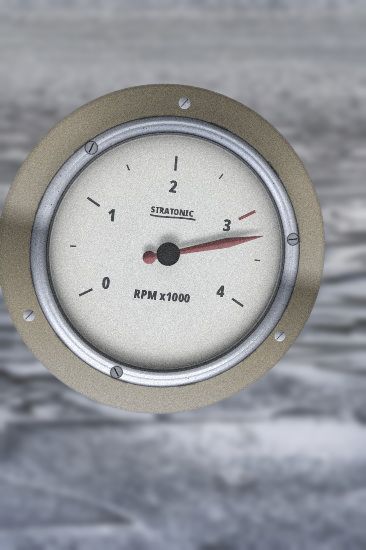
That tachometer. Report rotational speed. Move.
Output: 3250 rpm
